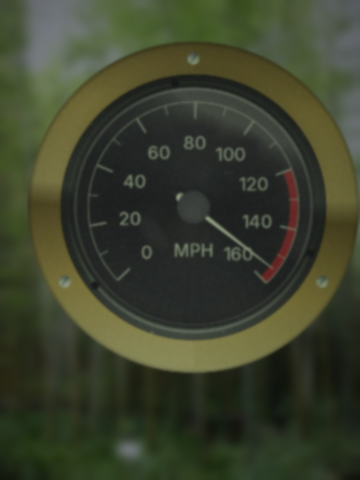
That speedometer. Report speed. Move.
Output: 155 mph
